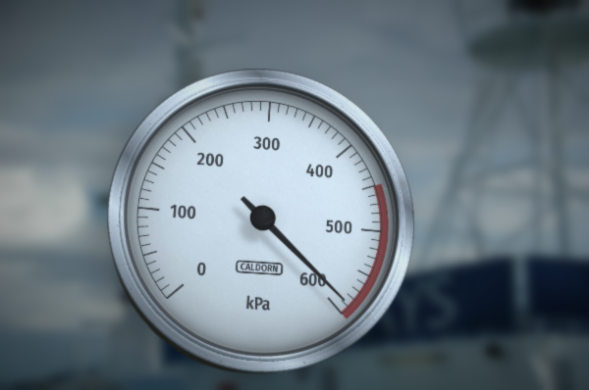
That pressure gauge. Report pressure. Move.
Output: 590 kPa
